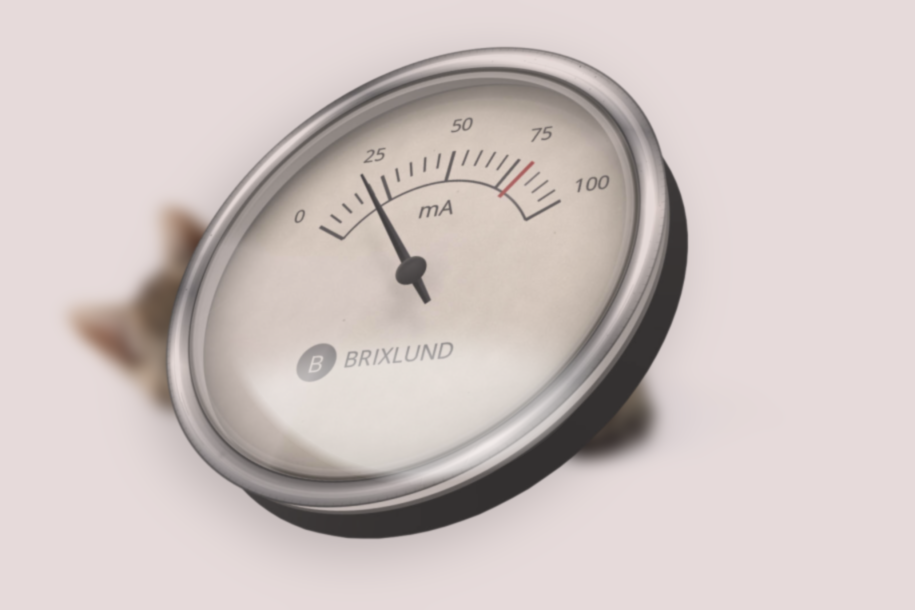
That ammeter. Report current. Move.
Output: 20 mA
